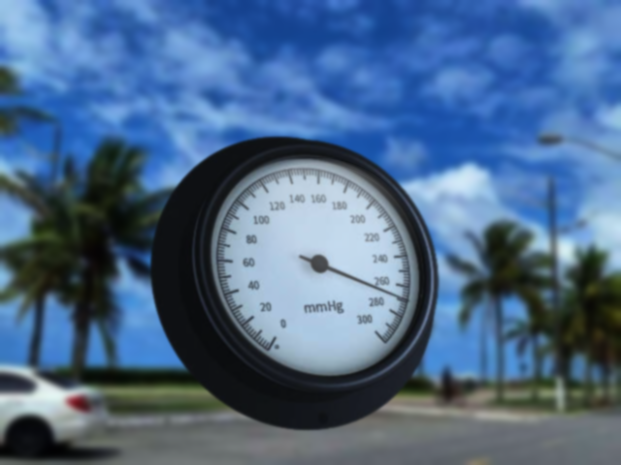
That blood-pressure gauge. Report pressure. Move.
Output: 270 mmHg
